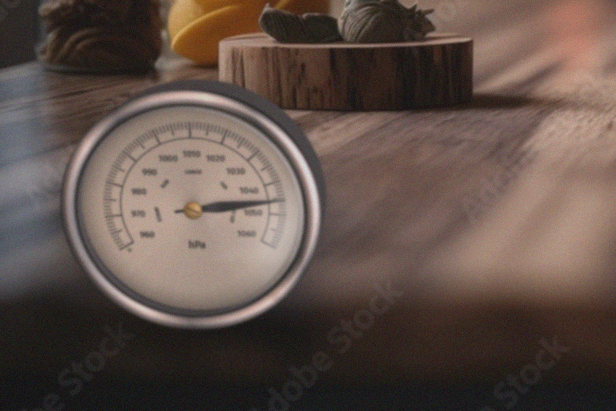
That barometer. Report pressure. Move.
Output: 1045 hPa
